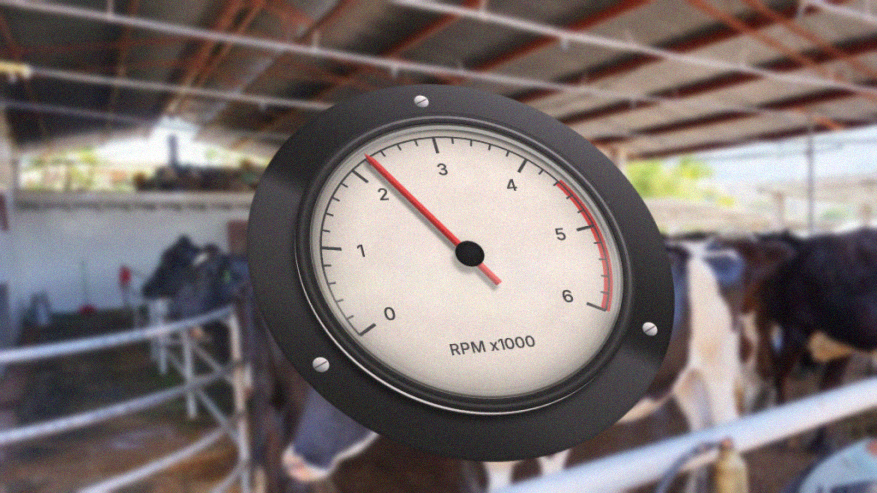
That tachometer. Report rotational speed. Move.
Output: 2200 rpm
